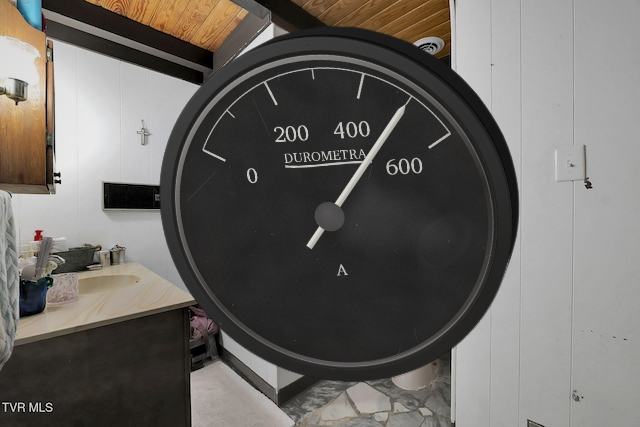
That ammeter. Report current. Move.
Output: 500 A
